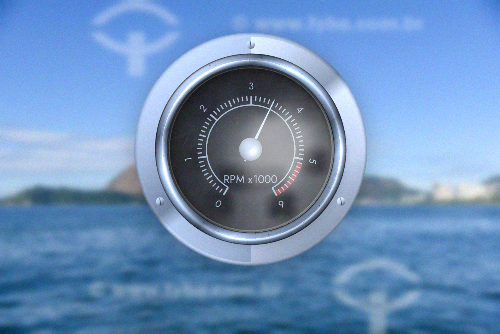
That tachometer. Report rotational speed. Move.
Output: 3500 rpm
